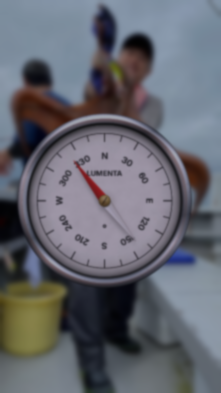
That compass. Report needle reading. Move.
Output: 322.5 °
